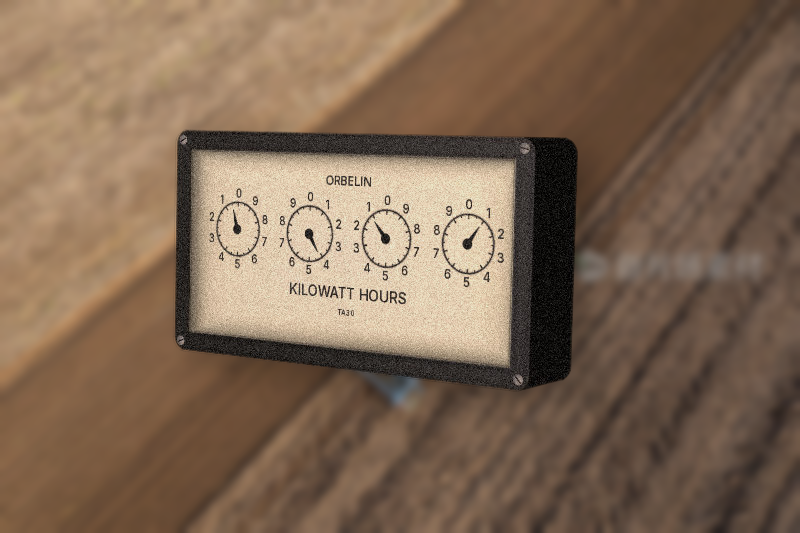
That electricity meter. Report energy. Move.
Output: 411 kWh
